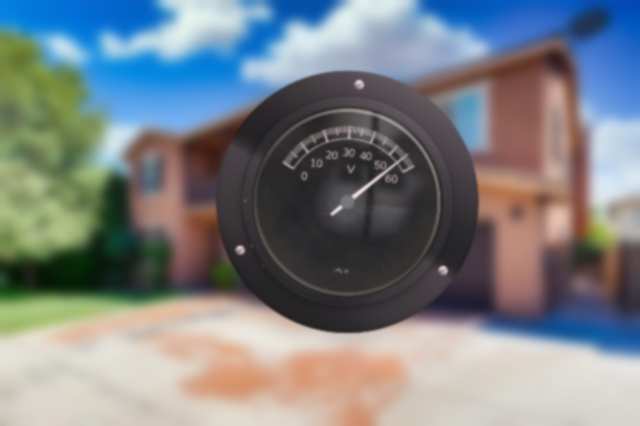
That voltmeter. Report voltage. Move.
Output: 55 V
